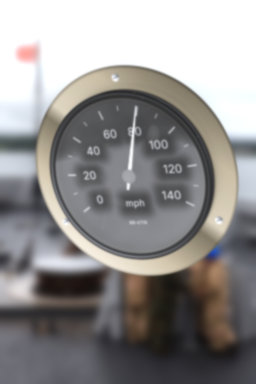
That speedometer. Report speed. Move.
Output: 80 mph
